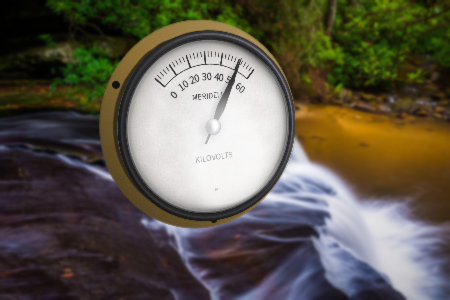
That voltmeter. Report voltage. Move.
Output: 50 kV
